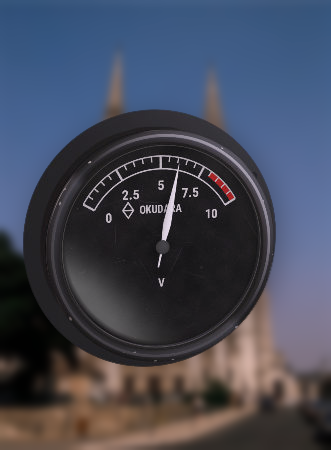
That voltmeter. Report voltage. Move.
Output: 6 V
